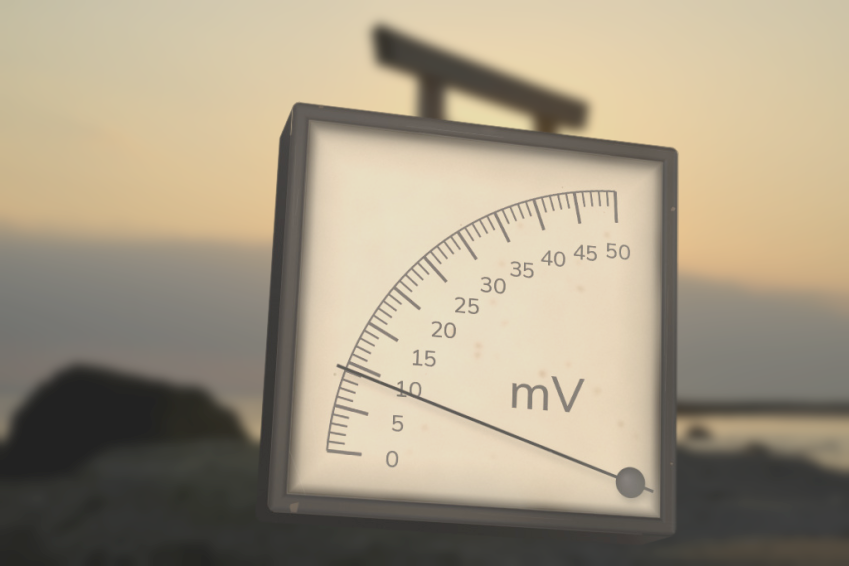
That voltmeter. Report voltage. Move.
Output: 9 mV
